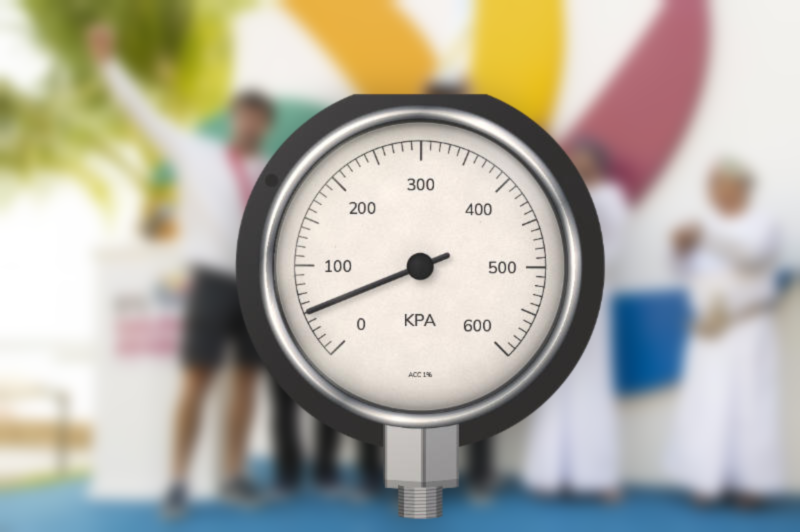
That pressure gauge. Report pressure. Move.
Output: 50 kPa
